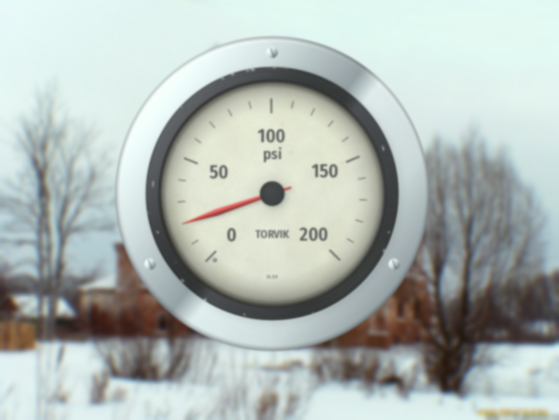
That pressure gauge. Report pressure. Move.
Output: 20 psi
